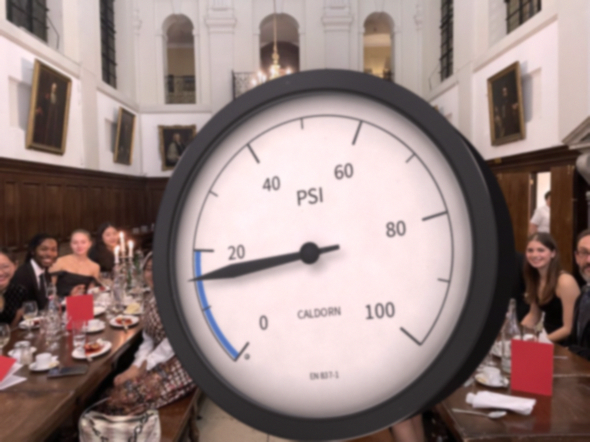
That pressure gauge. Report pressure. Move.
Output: 15 psi
